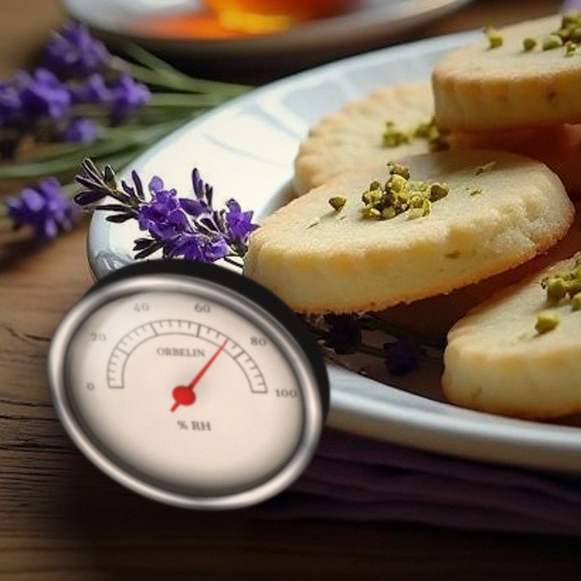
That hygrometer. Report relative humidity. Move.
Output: 72 %
